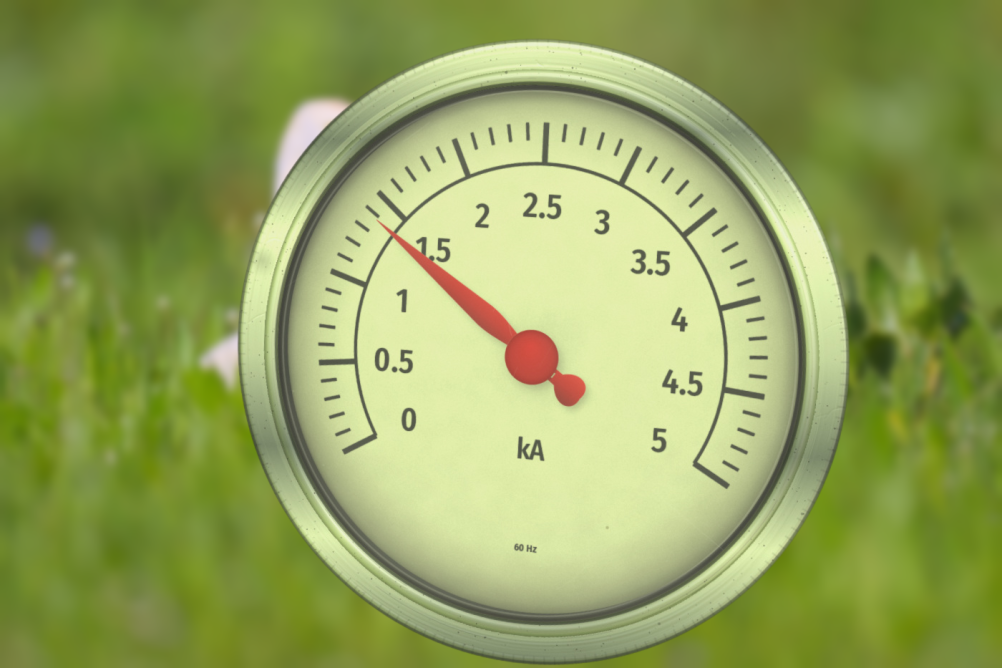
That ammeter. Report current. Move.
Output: 1.4 kA
